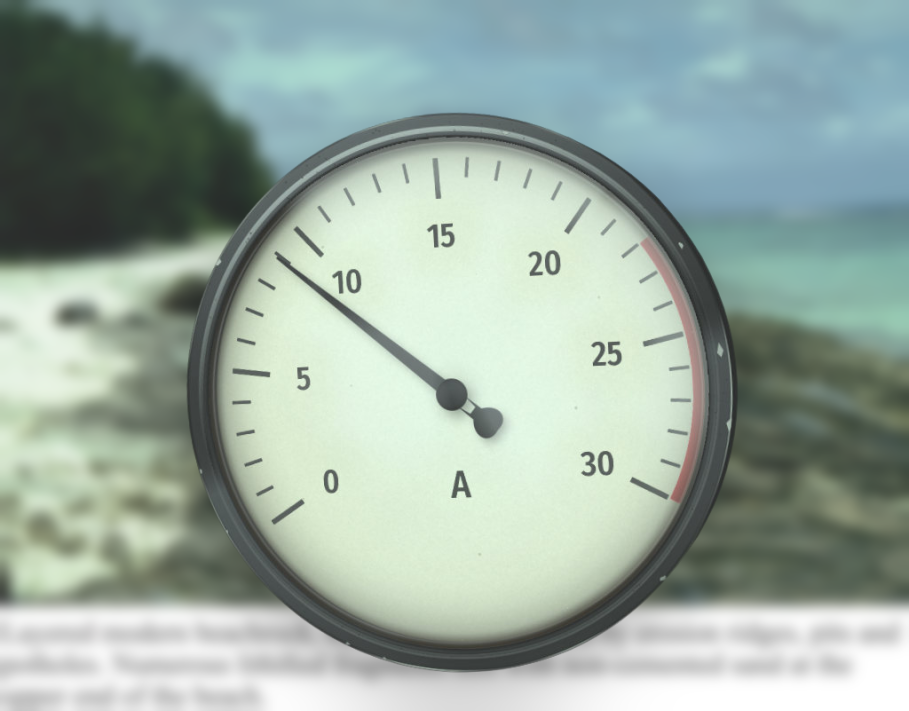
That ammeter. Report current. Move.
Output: 9 A
